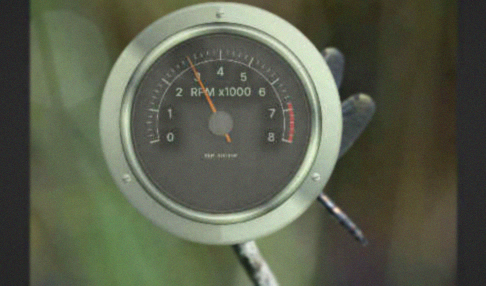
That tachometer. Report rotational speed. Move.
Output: 3000 rpm
